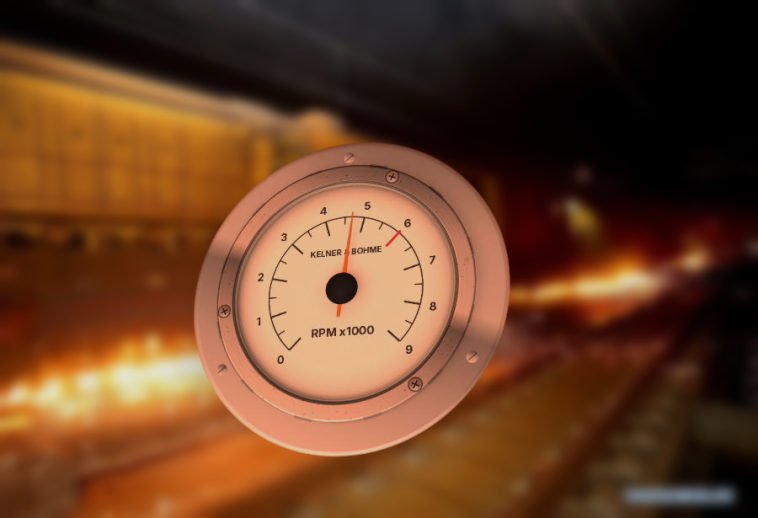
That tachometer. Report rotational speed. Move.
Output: 4750 rpm
